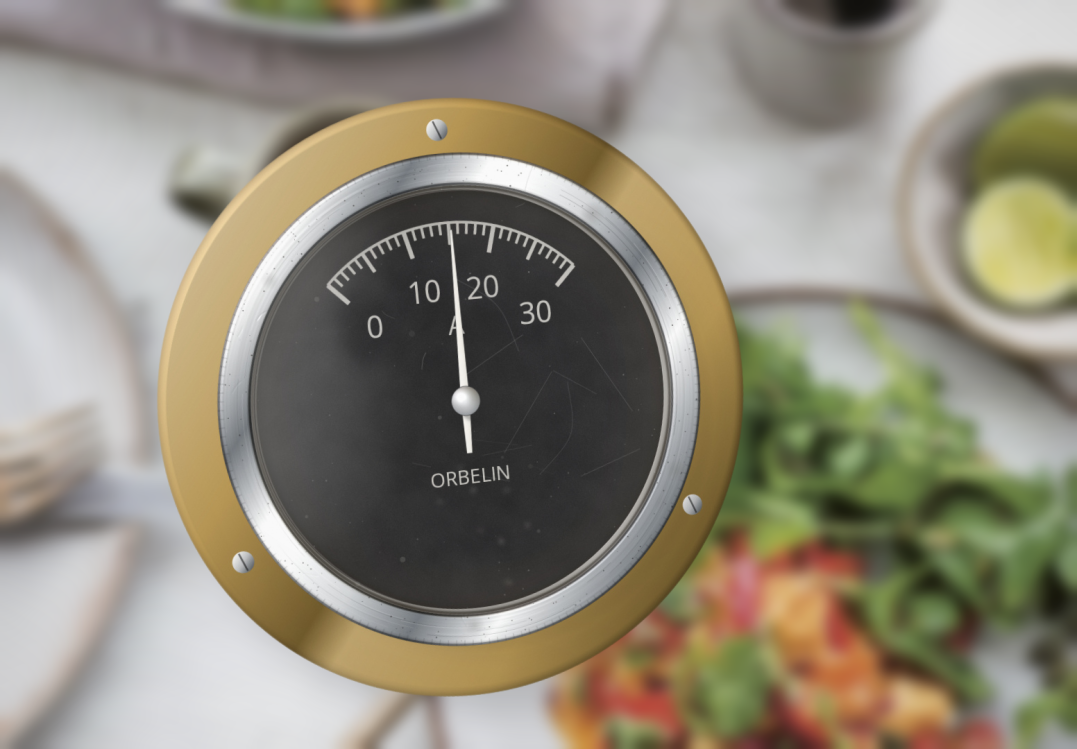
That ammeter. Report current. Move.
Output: 15 A
